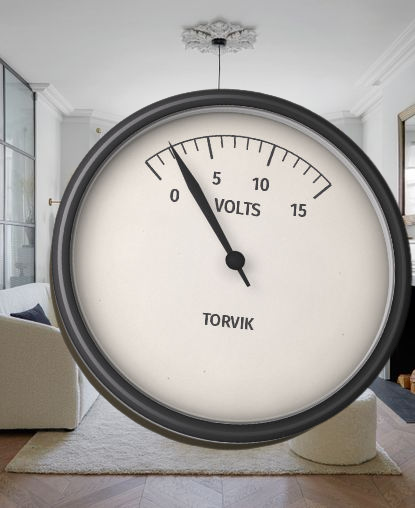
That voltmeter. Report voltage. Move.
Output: 2 V
